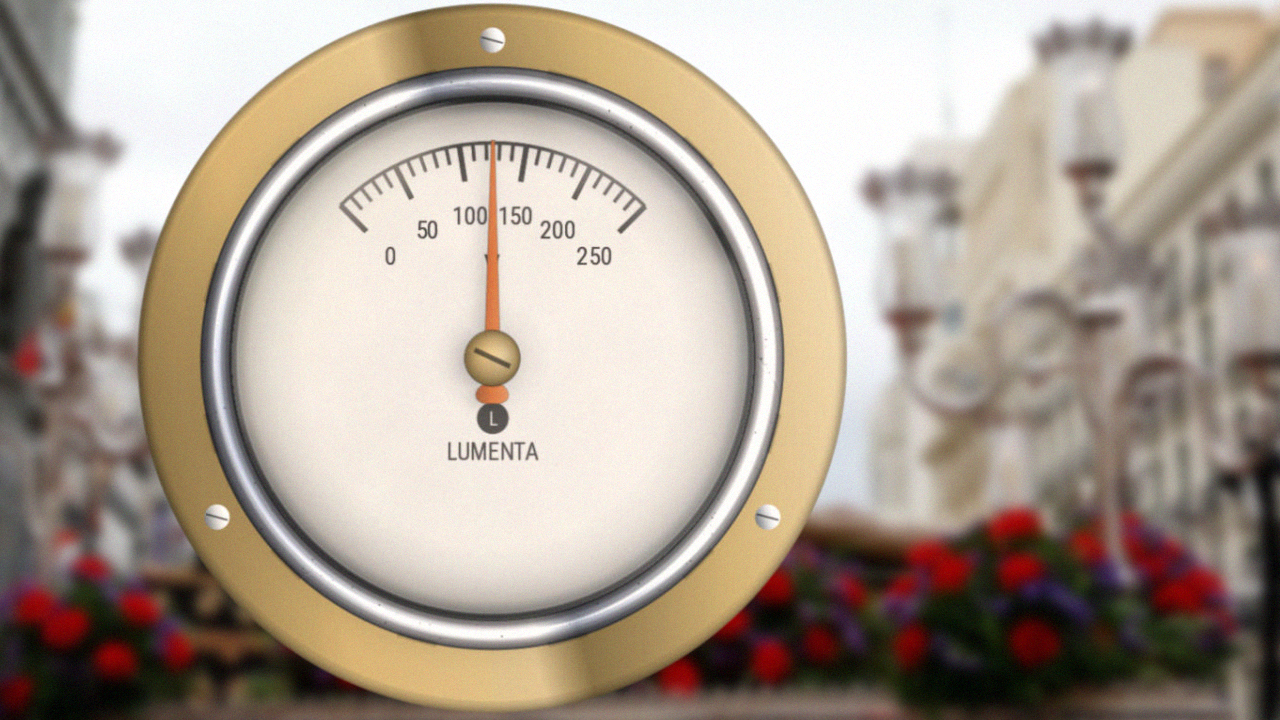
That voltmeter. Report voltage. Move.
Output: 125 V
